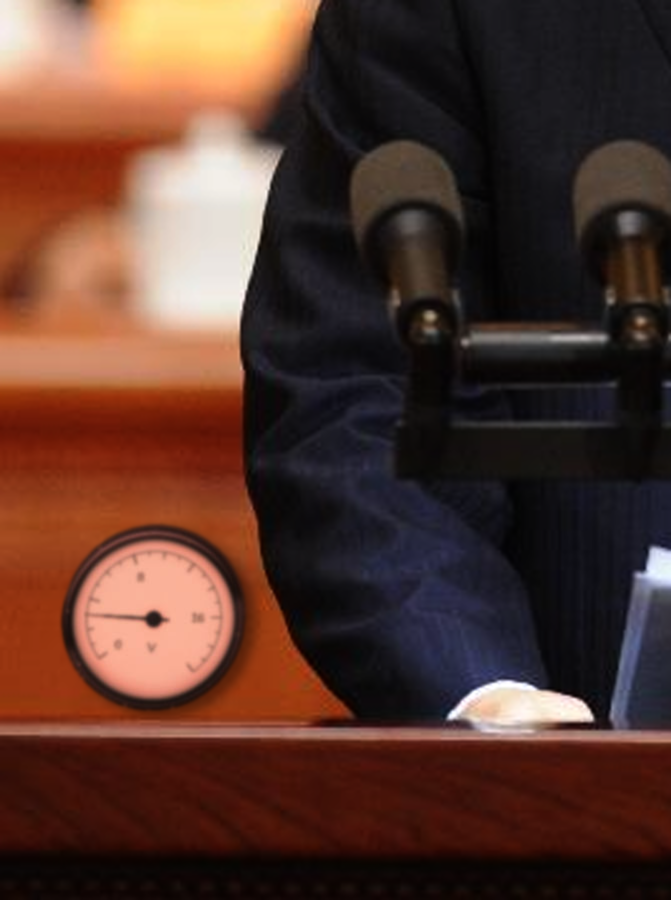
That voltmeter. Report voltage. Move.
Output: 3 V
